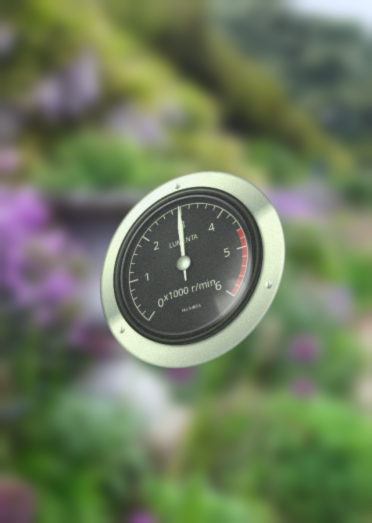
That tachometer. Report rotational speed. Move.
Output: 3000 rpm
